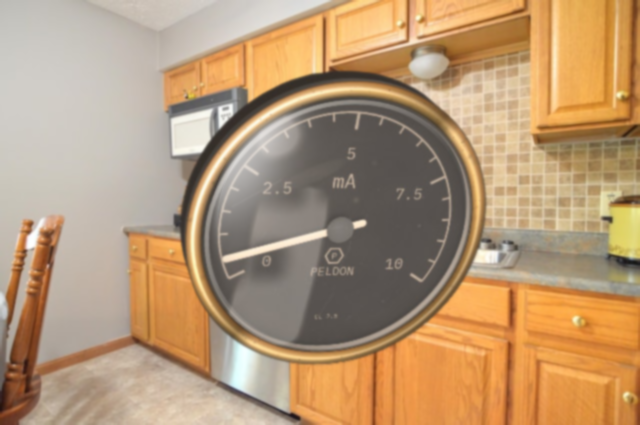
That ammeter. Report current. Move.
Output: 0.5 mA
